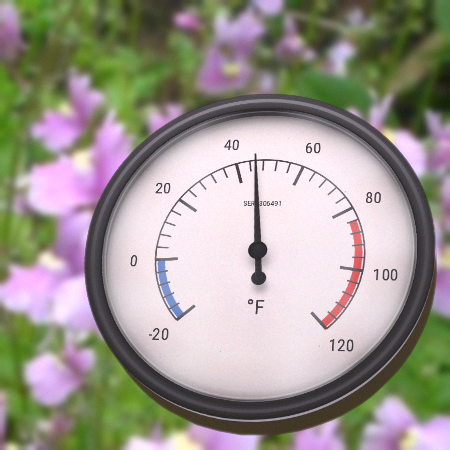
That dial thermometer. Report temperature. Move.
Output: 46 °F
